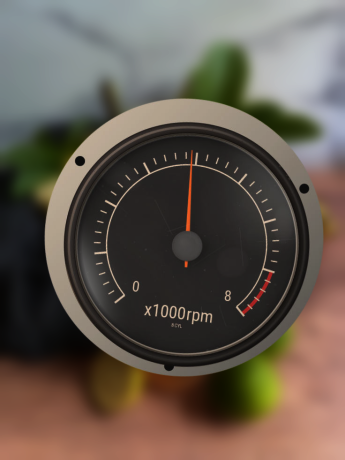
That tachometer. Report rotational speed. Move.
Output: 3900 rpm
